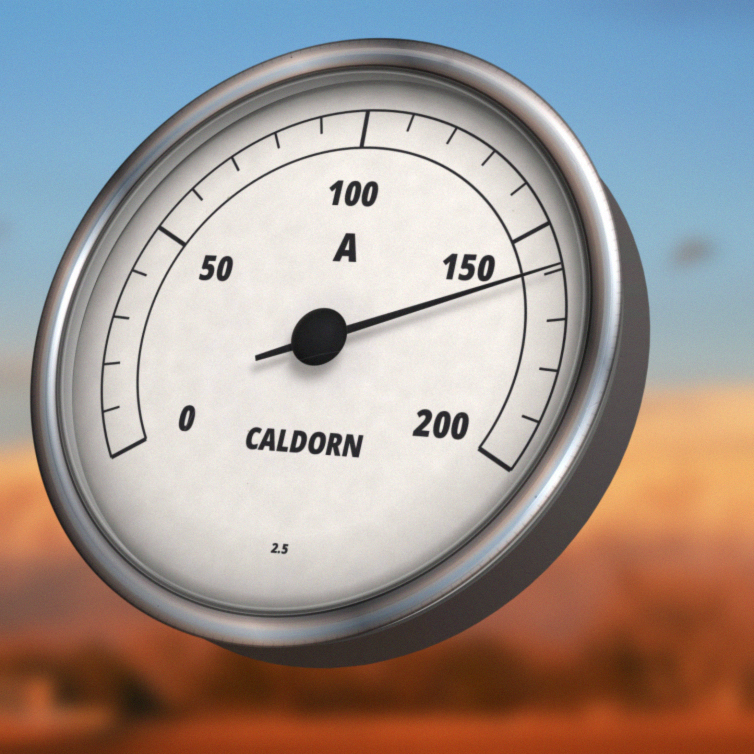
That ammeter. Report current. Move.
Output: 160 A
